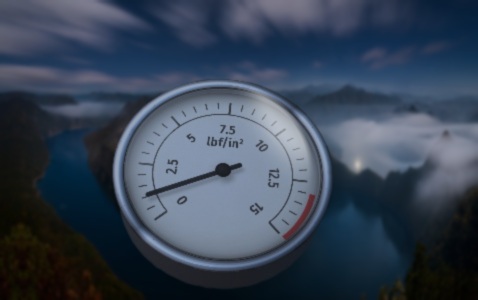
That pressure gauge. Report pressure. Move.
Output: 1 psi
